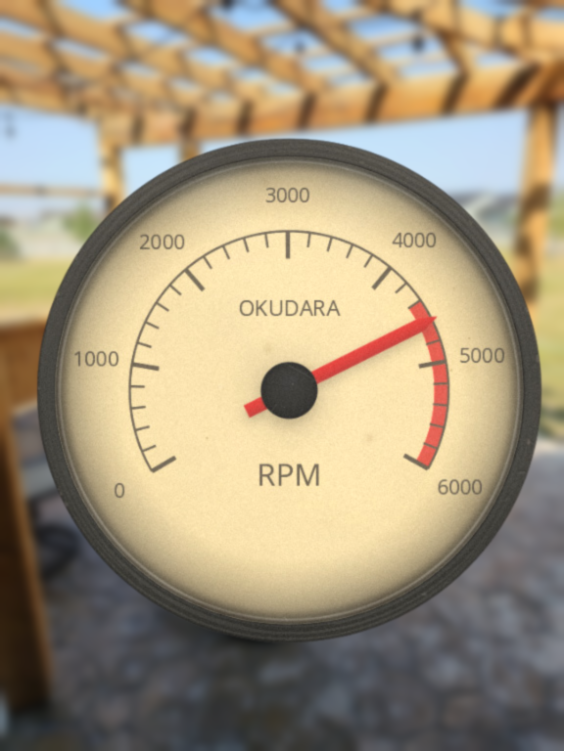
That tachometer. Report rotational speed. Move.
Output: 4600 rpm
